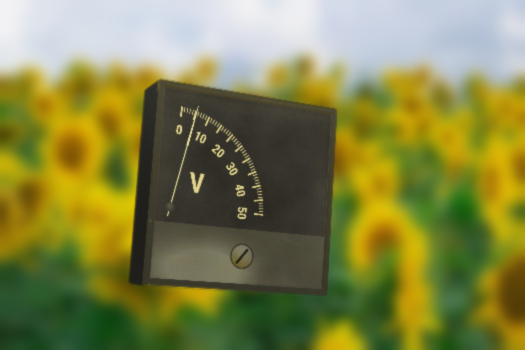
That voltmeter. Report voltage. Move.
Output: 5 V
